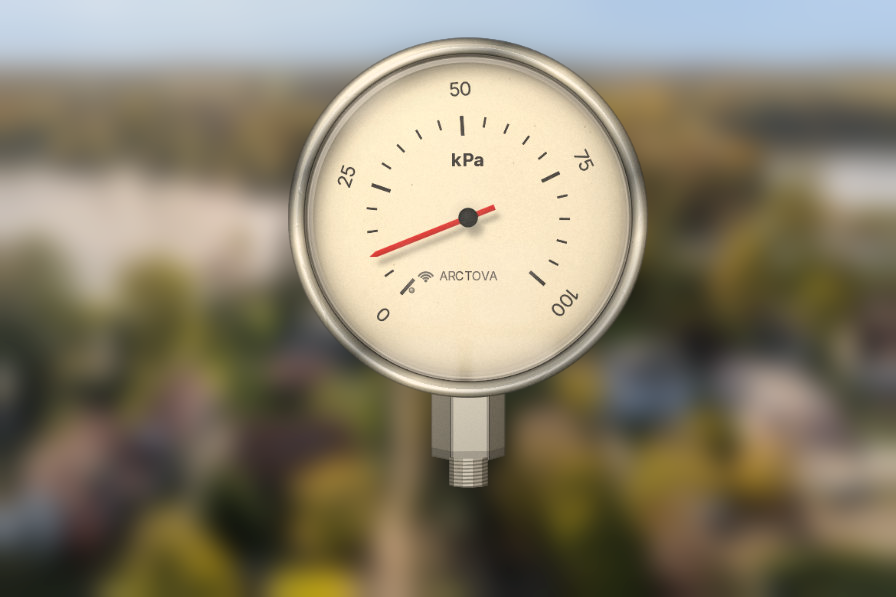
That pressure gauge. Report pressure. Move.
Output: 10 kPa
